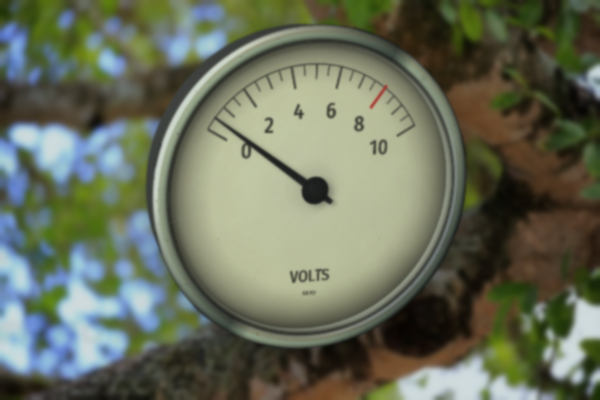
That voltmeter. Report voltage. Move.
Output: 0.5 V
